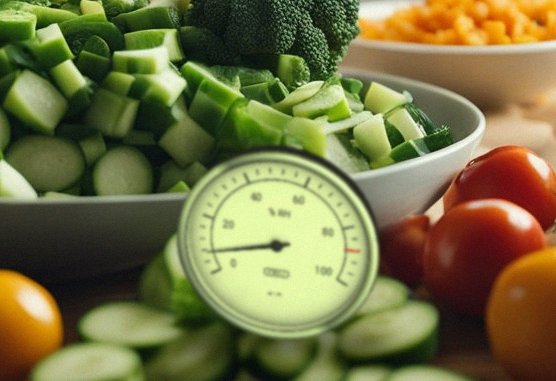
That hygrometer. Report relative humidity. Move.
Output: 8 %
